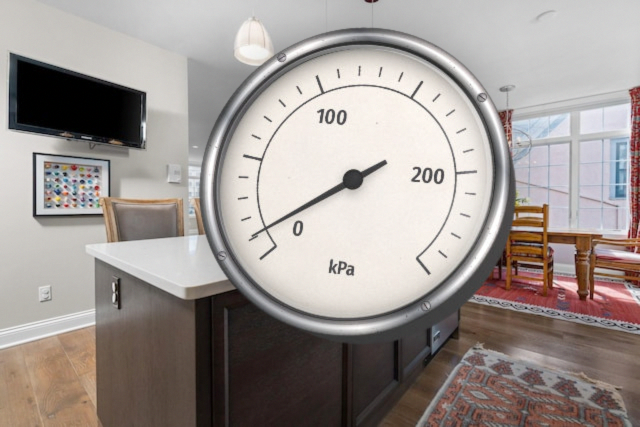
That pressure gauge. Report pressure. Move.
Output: 10 kPa
